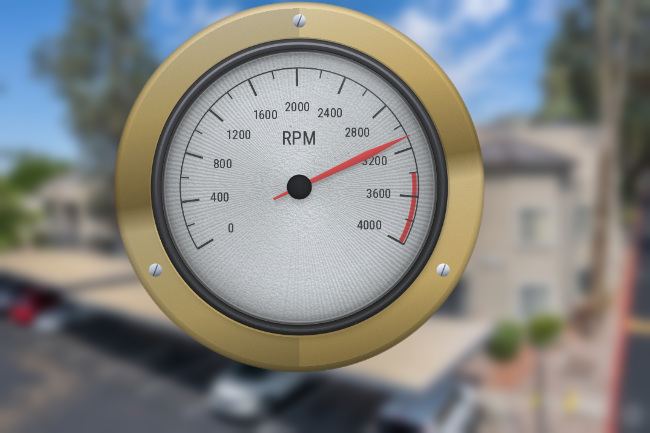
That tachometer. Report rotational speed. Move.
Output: 3100 rpm
